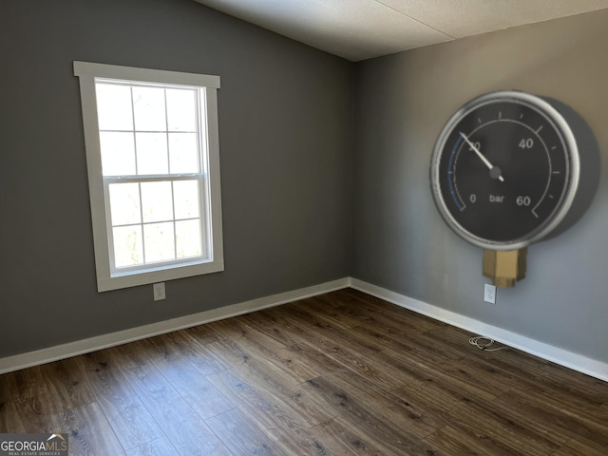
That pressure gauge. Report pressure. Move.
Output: 20 bar
